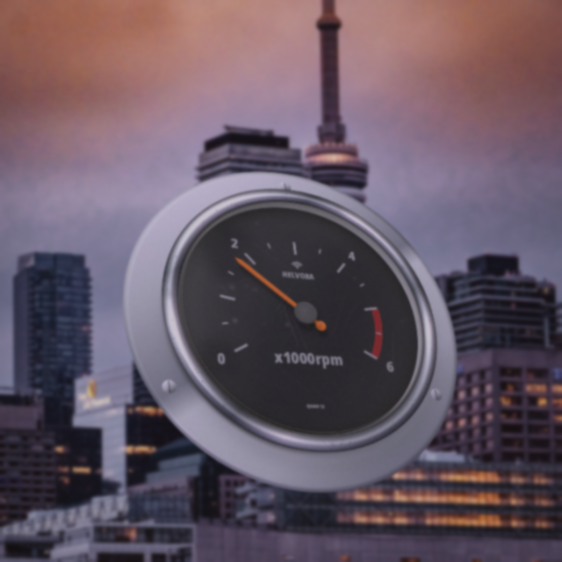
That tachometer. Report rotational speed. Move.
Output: 1750 rpm
